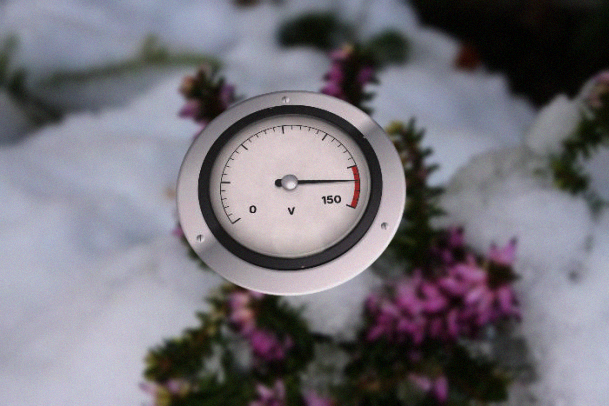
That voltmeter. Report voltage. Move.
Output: 135 V
